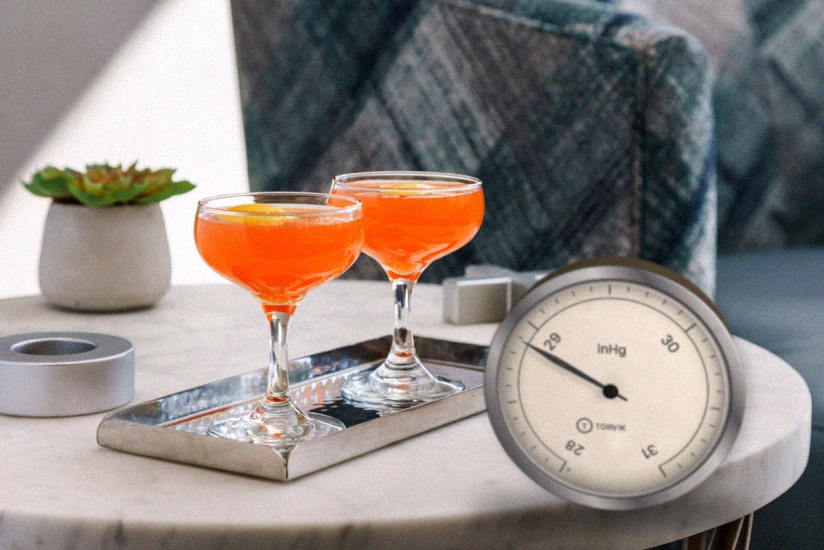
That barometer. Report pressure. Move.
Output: 28.9 inHg
